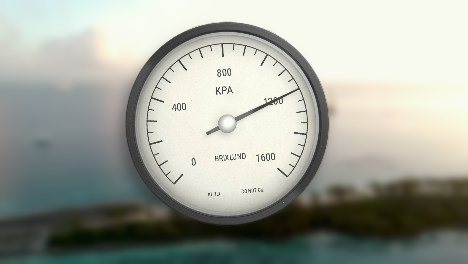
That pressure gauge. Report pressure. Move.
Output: 1200 kPa
